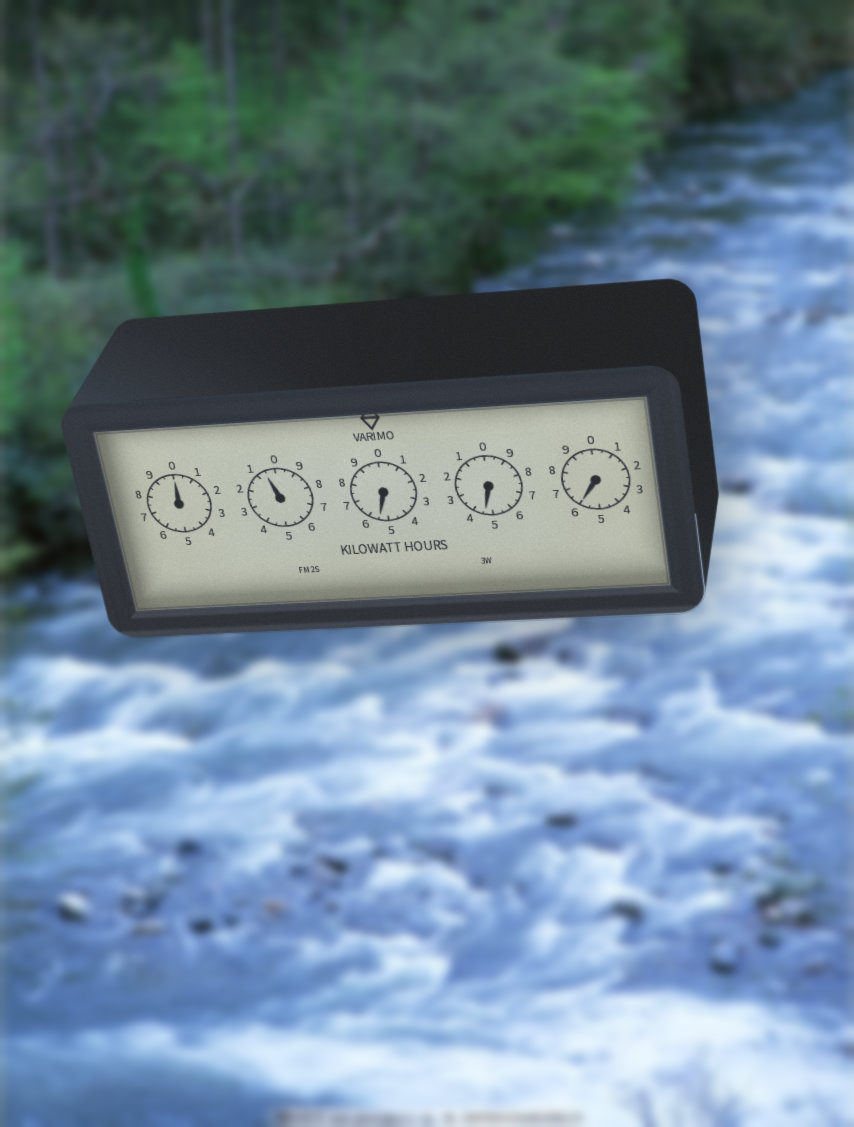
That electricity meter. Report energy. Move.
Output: 546 kWh
